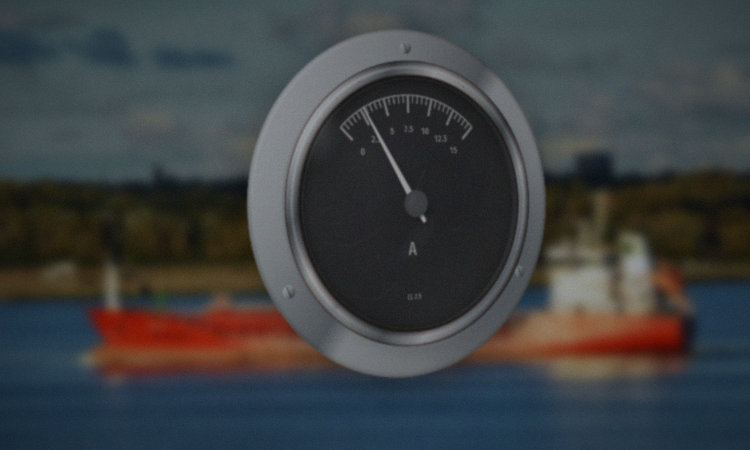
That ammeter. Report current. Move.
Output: 2.5 A
